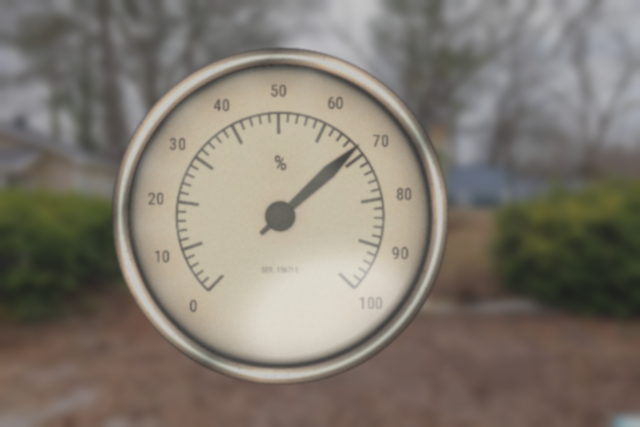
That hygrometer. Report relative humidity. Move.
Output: 68 %
